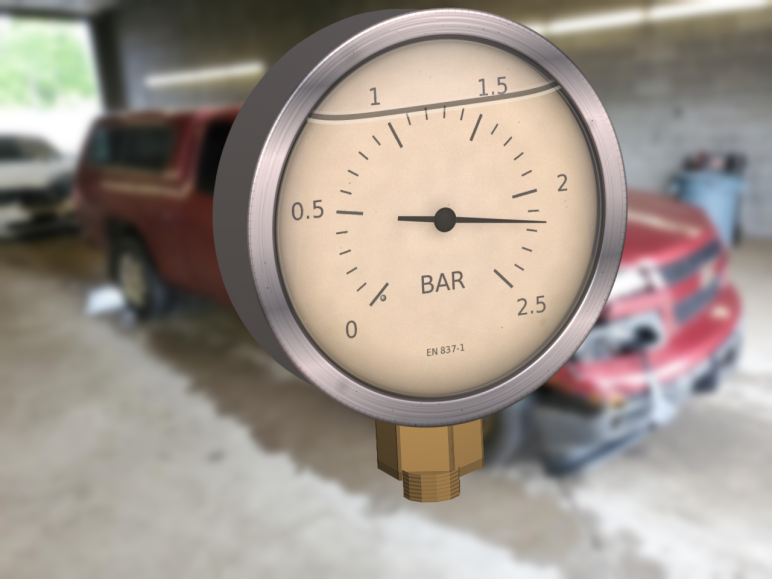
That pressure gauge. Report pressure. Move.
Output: 2.15 bar
